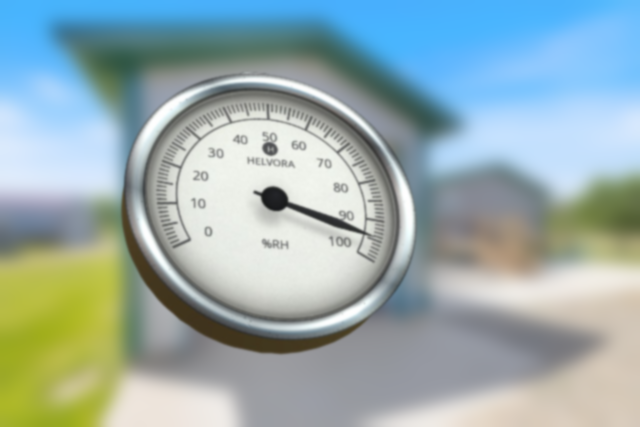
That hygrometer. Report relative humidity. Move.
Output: 95 %
